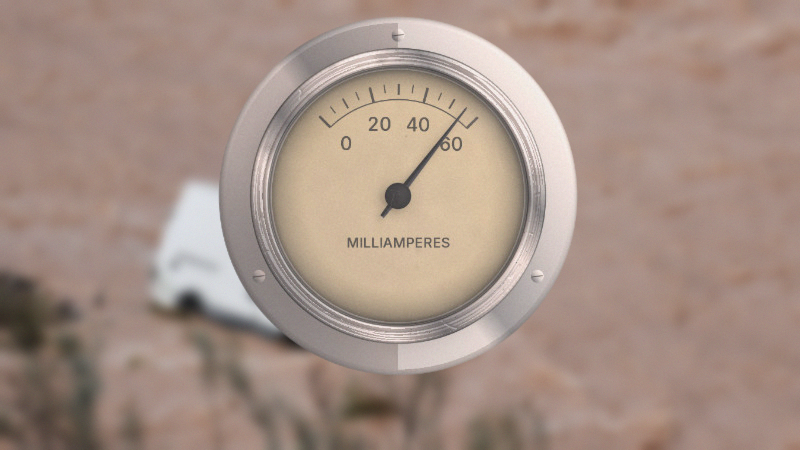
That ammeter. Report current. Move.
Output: 55 mA
